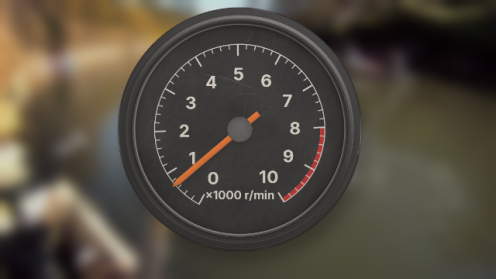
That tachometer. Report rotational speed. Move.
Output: 700 rpm
